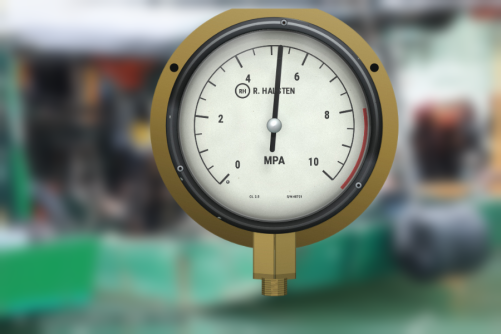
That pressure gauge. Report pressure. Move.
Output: 5.25 MPa
